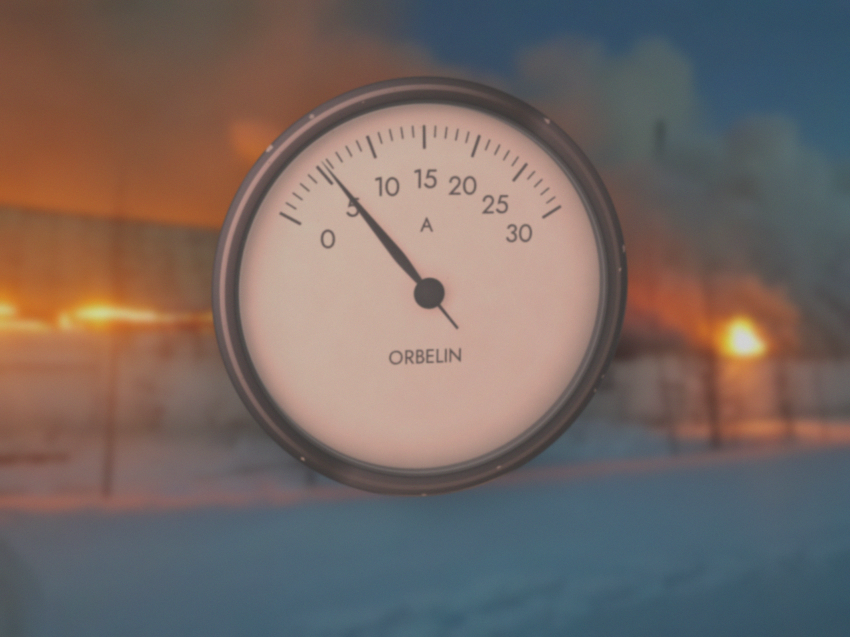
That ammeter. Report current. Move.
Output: 5.5 A
